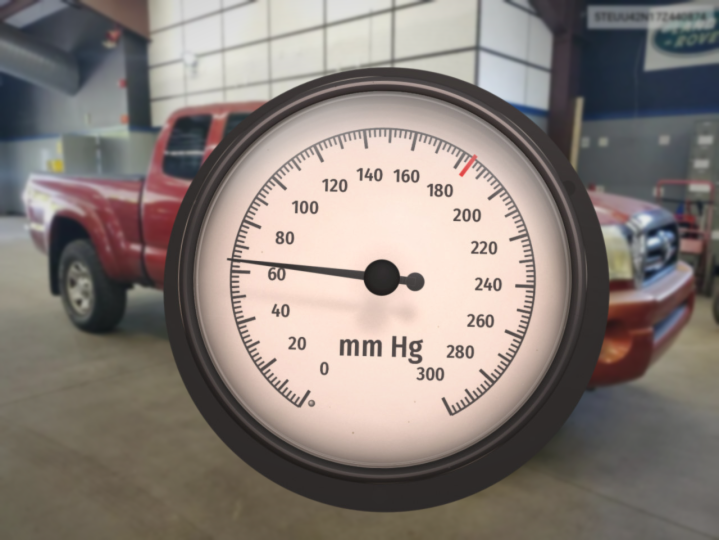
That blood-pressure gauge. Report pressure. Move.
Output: 64 mmHg
